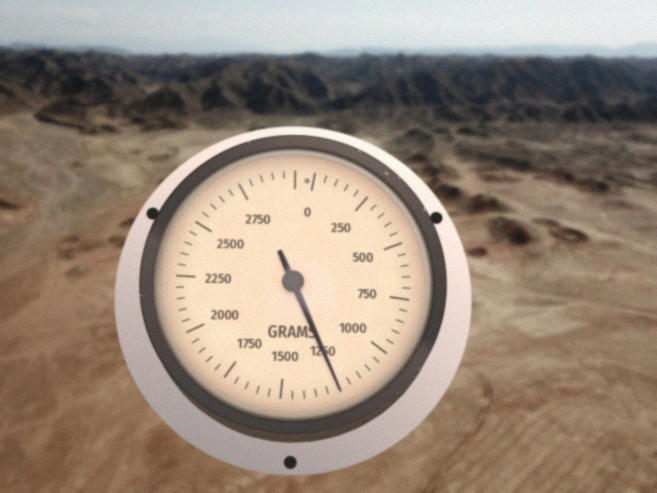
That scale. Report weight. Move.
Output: 1250 g
